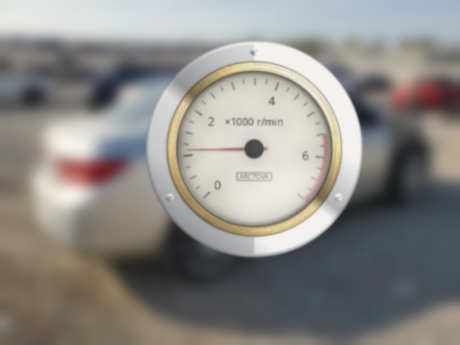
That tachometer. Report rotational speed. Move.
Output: 1125 rpm
